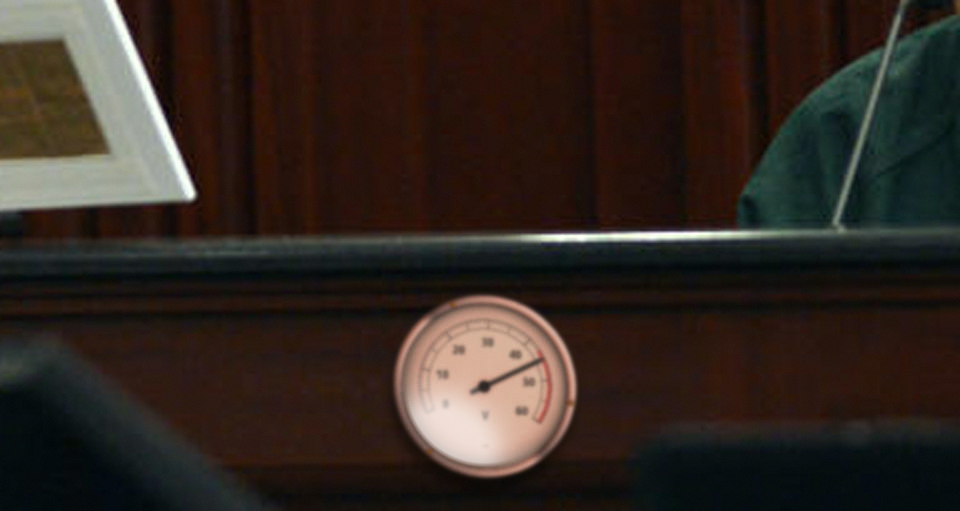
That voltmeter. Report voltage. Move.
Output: 45 V
